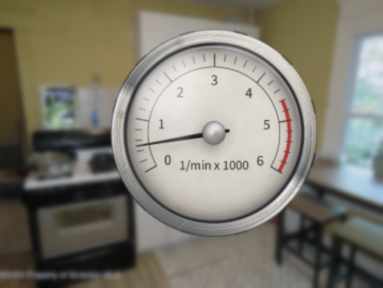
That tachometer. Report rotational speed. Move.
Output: 500 rpm
